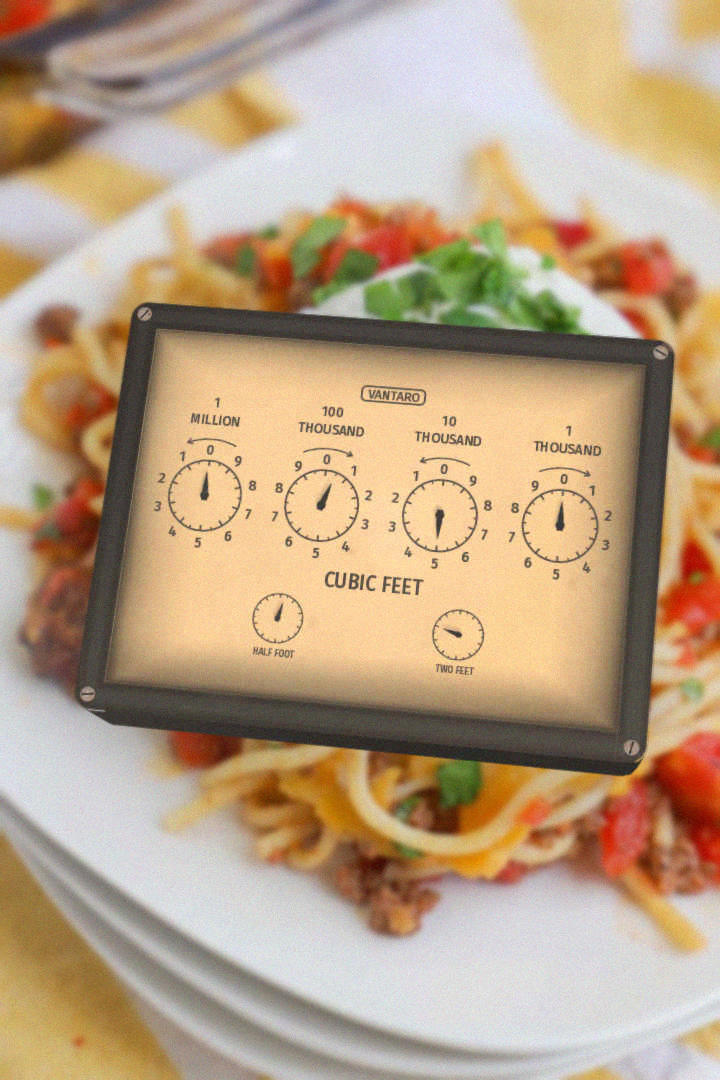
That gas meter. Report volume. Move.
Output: 5000 ft³
